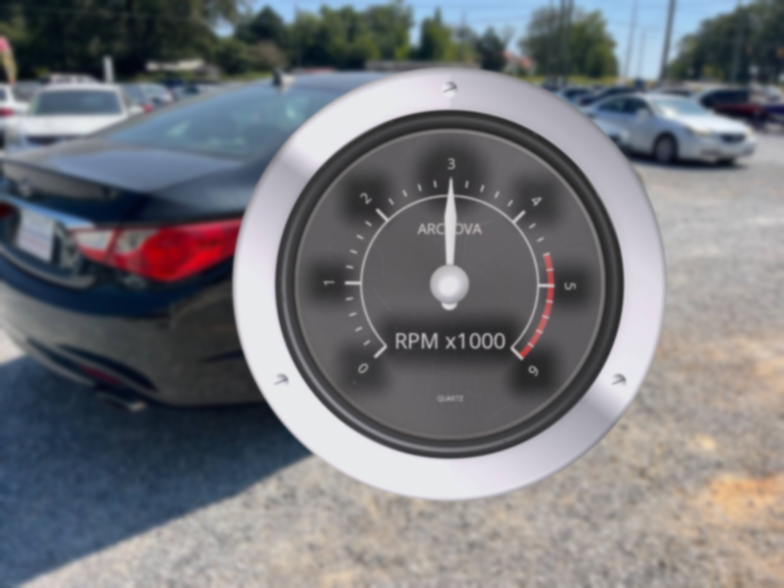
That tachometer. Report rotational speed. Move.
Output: 3000 rpm
